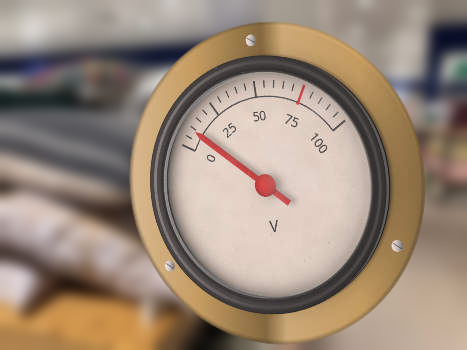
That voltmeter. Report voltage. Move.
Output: 10 V
